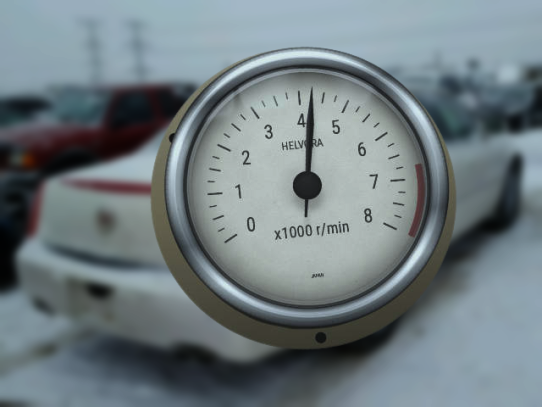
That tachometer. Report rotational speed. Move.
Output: 4250 rpm
